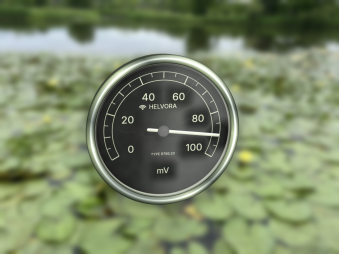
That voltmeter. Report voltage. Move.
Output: 90 mV
